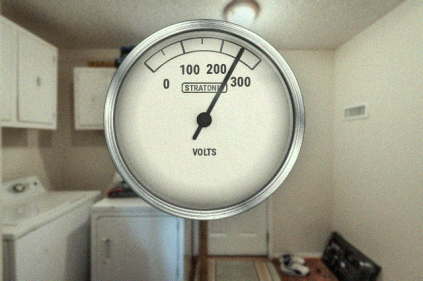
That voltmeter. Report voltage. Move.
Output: 250 V
